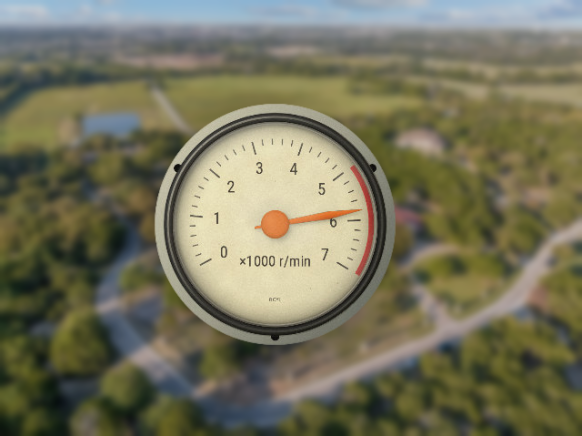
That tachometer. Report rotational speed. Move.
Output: 5800 rpm
